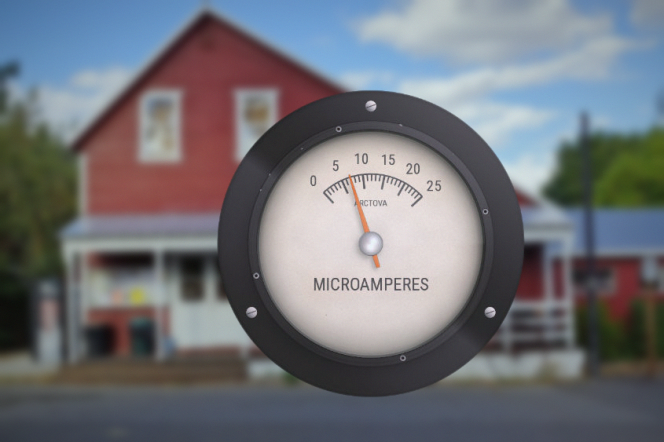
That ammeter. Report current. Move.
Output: 7 µA
